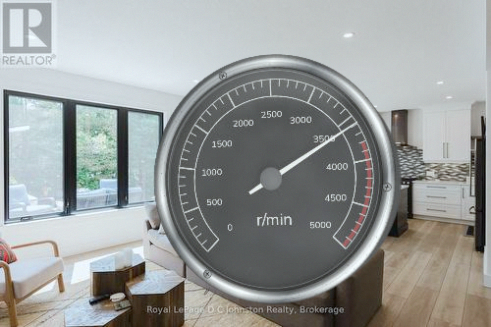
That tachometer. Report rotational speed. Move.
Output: 3600 rpm
